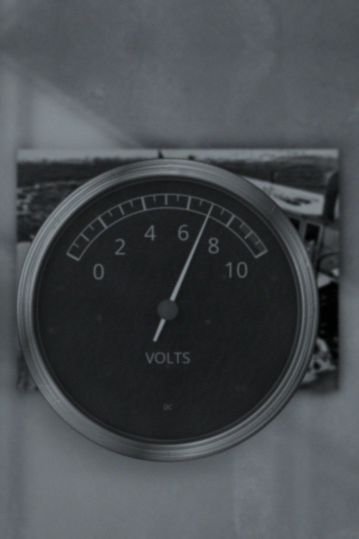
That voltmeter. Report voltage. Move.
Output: 7 V
